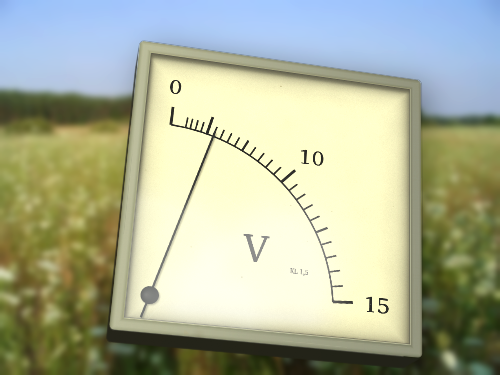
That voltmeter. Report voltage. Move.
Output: 5.5 V
